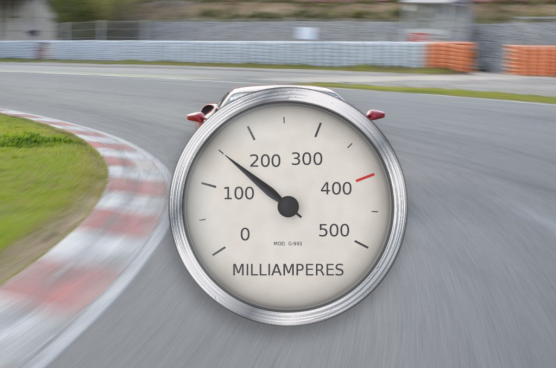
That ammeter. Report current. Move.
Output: 150 mA
